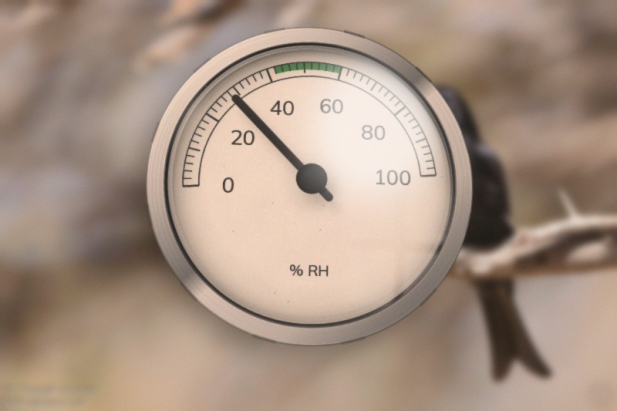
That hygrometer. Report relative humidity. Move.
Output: 28 %
